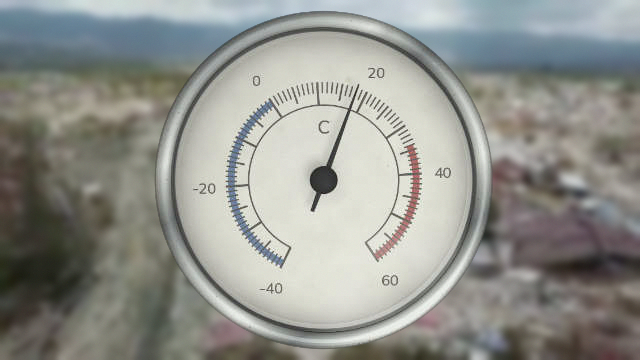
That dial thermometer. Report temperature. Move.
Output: 18 °C
